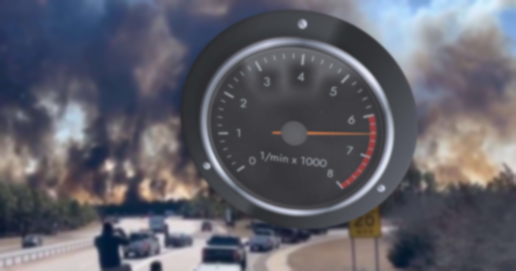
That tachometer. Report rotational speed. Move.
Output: 6400 rpm
